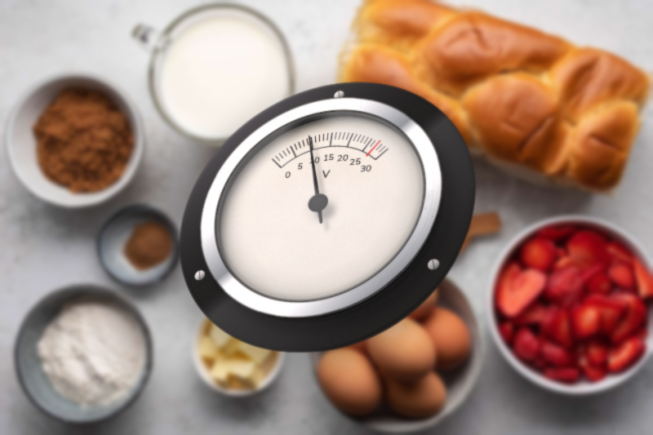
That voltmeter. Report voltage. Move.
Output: 10 V
